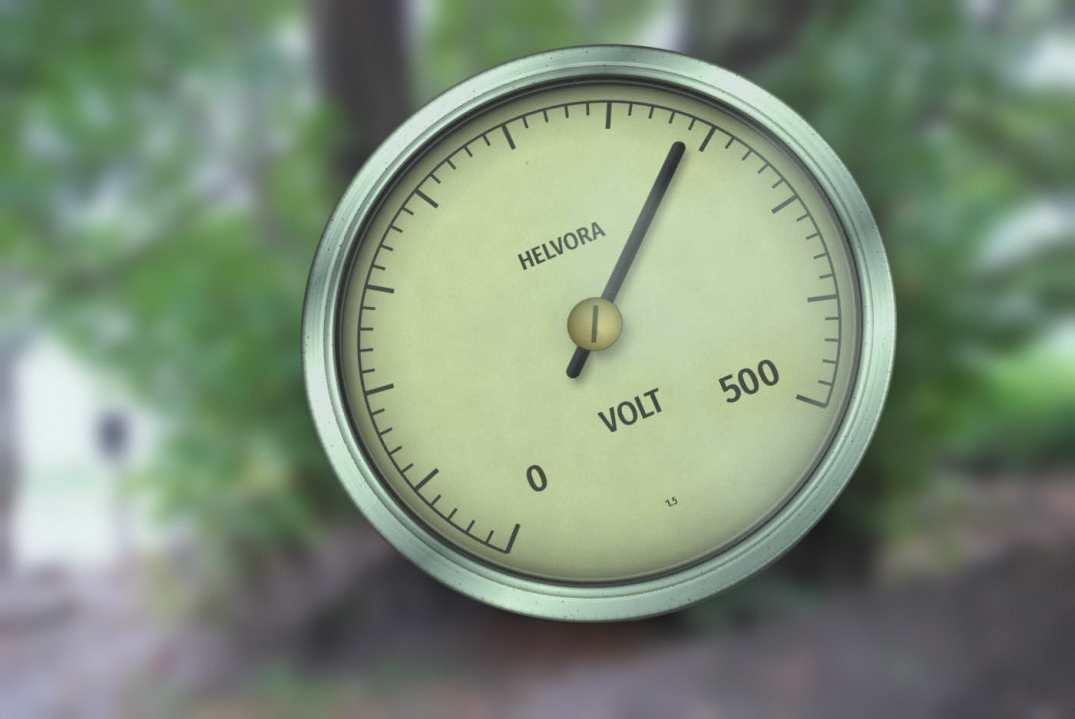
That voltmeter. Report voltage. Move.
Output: 340 V
